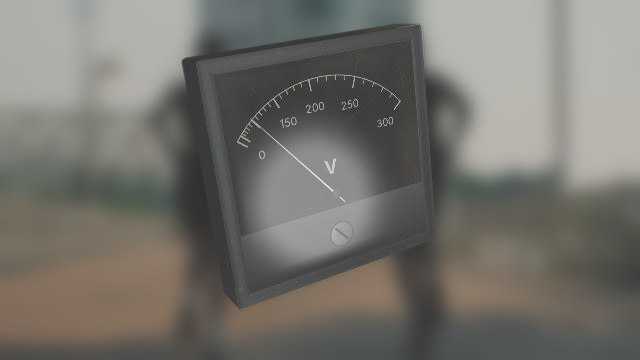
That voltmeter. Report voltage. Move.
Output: 100 V
